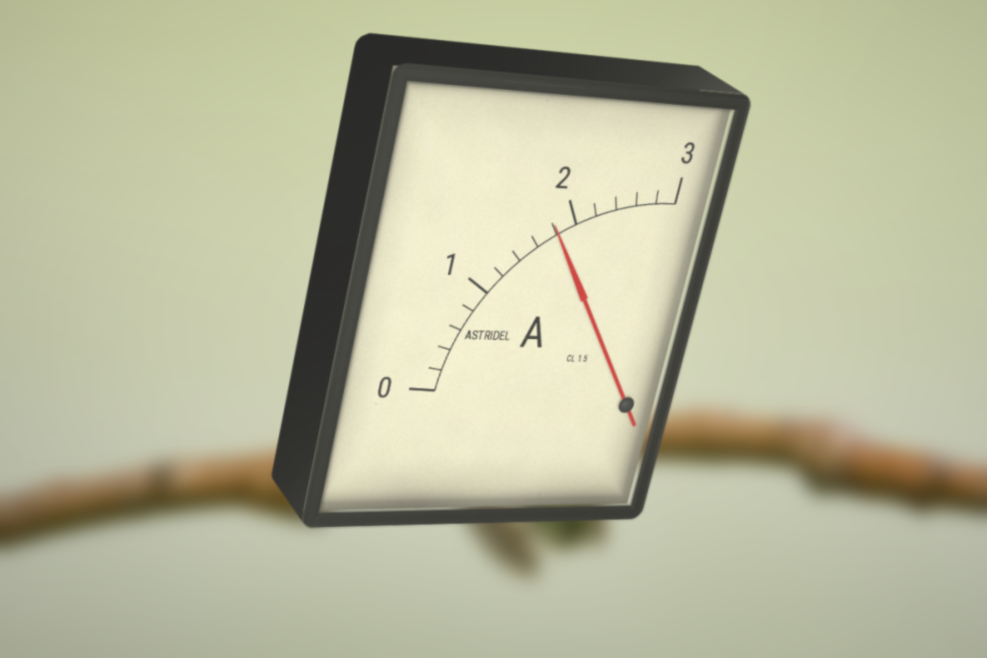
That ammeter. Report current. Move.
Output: 1.8 A
